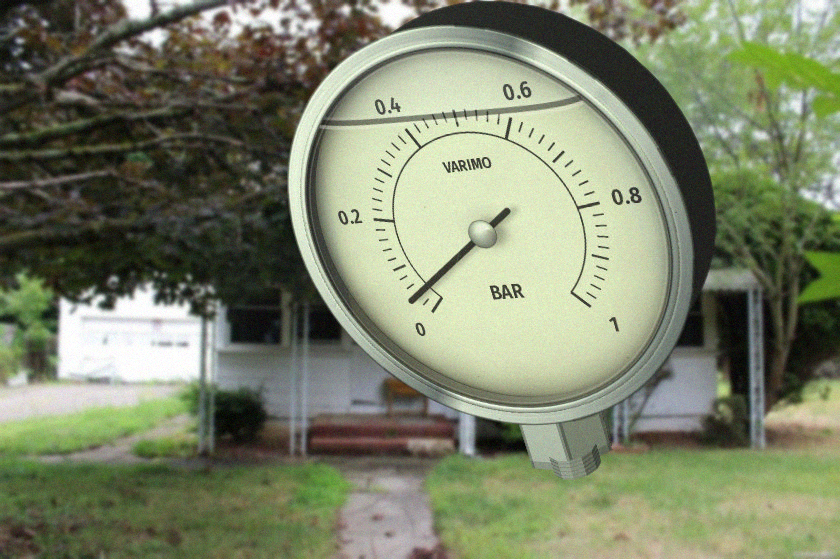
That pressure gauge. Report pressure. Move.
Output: 0.04 bar
